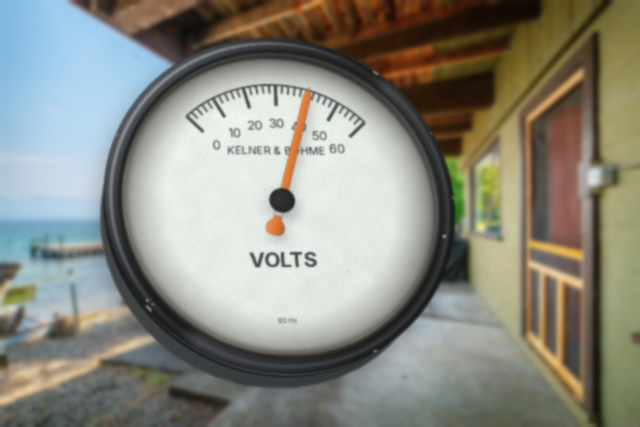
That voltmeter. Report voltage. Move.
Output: 40 V
